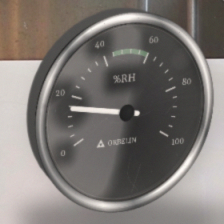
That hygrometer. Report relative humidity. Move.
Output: 16 %
